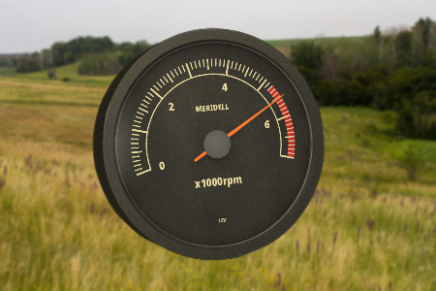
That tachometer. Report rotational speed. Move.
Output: 5500 rpm
